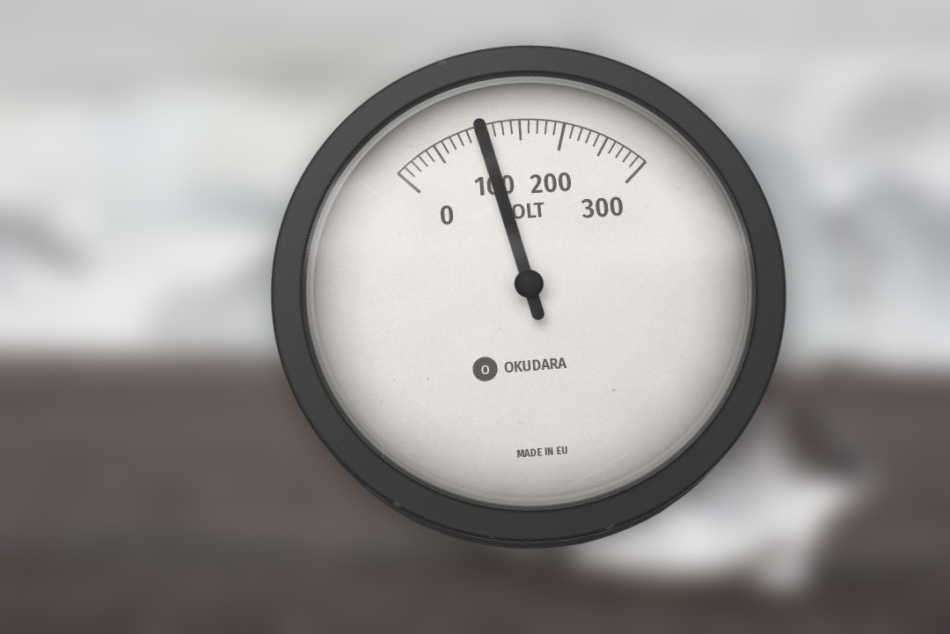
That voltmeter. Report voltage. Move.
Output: 105 V
